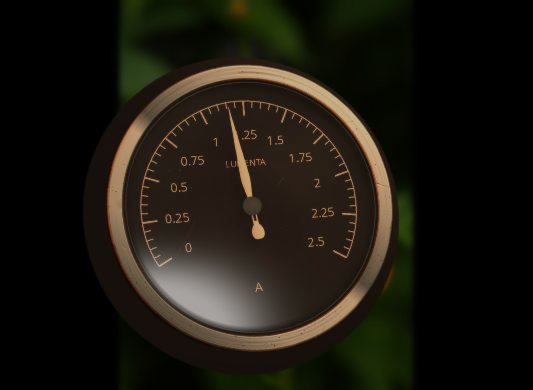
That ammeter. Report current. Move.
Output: 1.15 A
